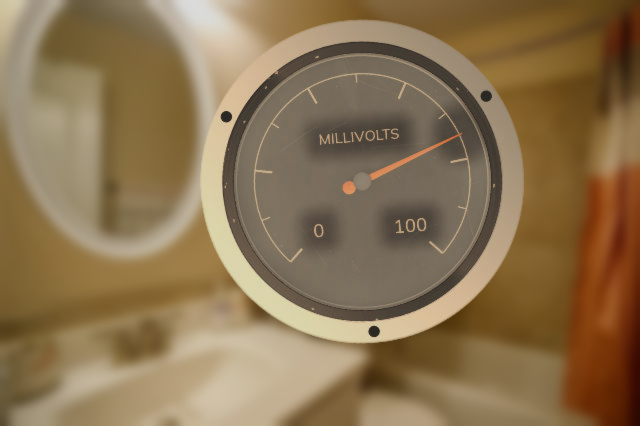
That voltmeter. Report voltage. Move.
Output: 75 mV
